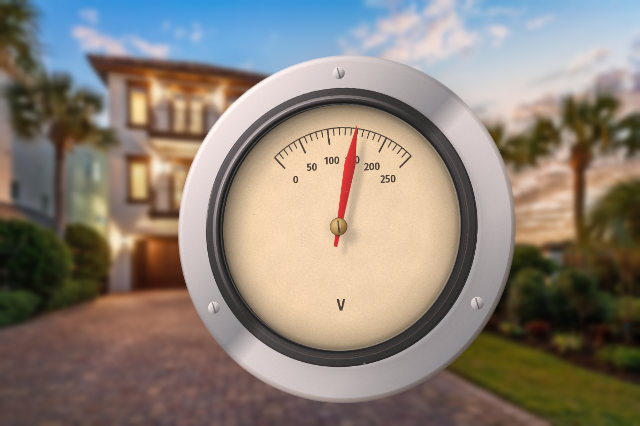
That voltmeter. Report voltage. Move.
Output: 150 V
